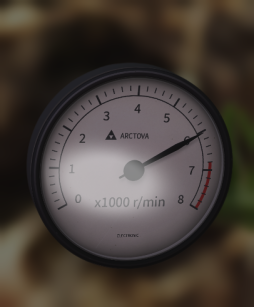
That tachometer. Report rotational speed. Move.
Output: 6000 rpm
